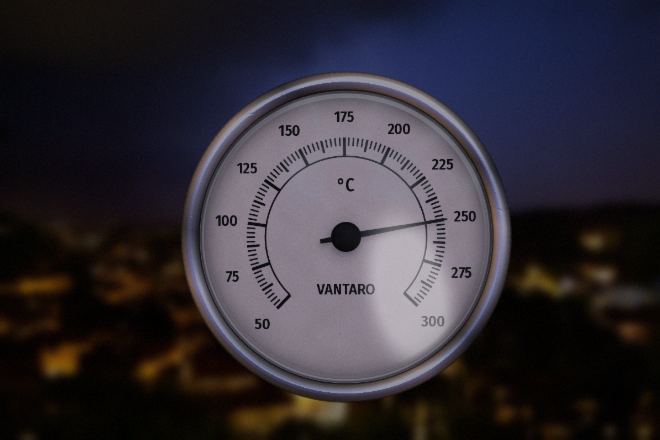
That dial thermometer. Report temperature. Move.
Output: 250 °C
